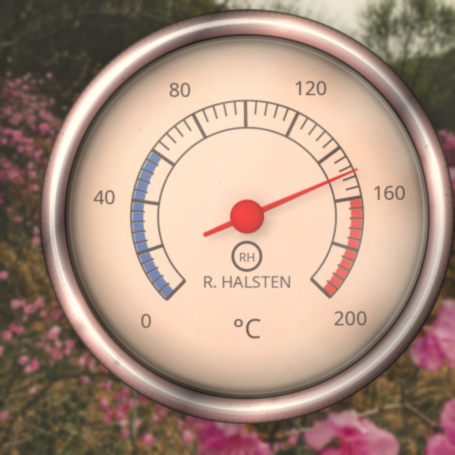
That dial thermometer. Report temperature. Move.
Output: 150 °C
